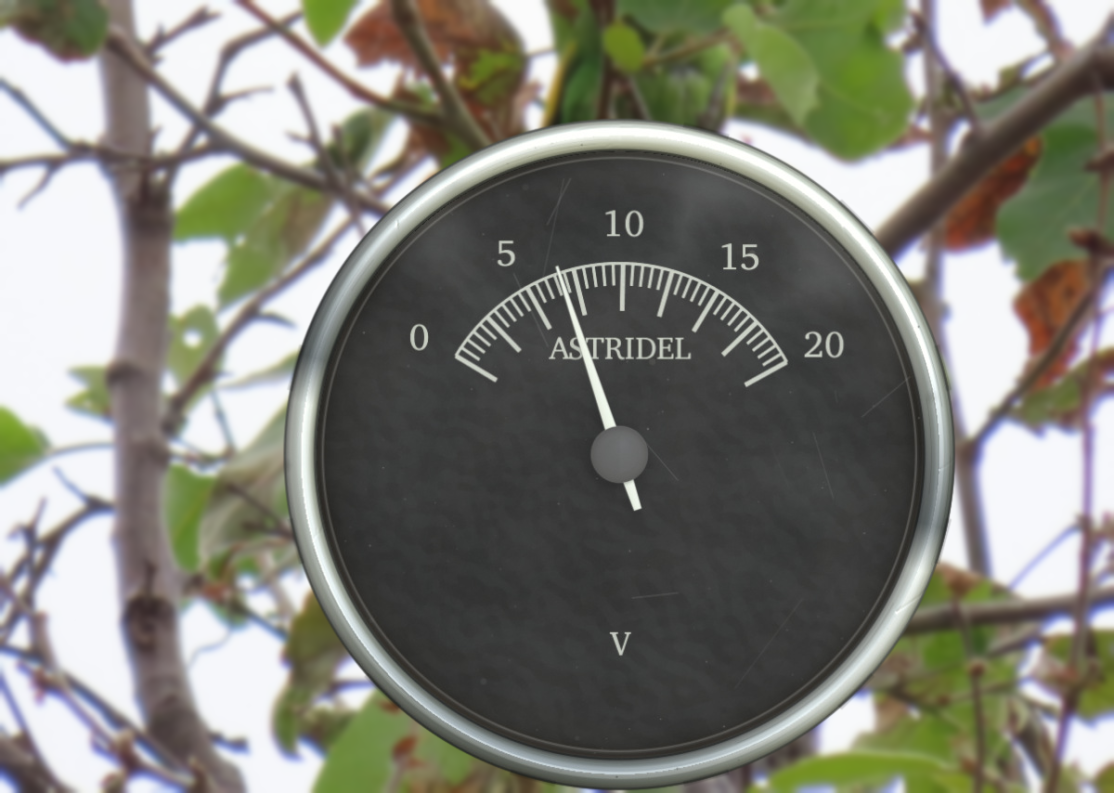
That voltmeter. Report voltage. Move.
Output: 6.75 V
